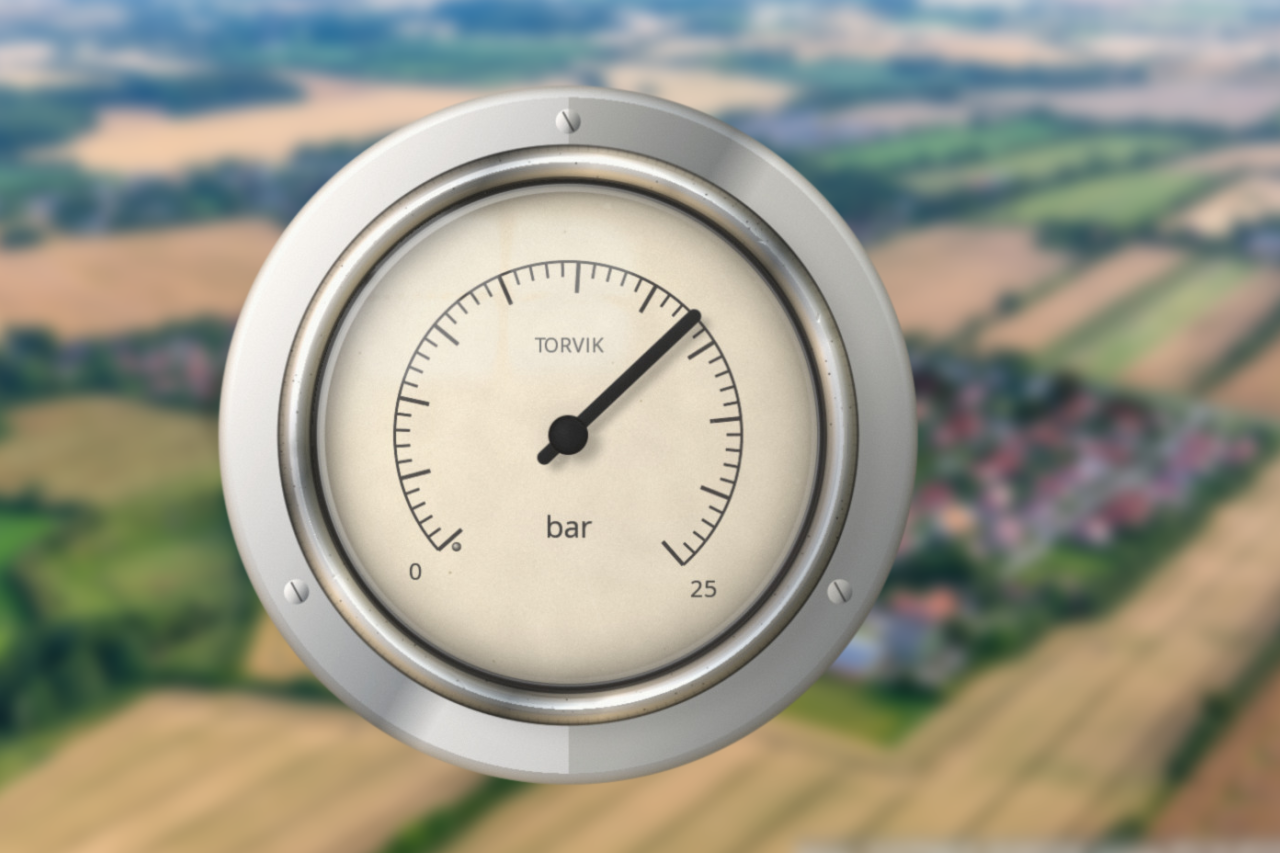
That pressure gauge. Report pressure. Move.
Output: 16.5 bar
